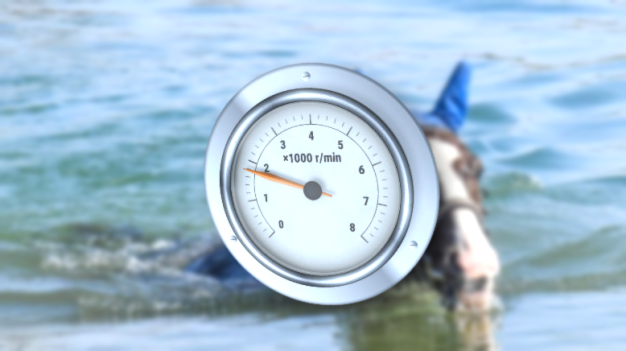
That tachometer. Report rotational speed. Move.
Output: 1800 rpm
